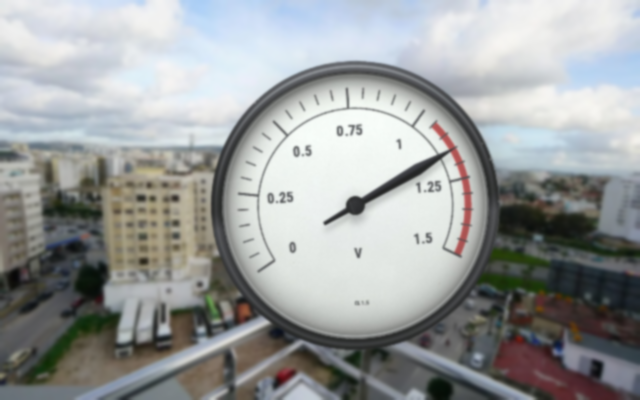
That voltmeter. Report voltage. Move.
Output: 1.15 V
